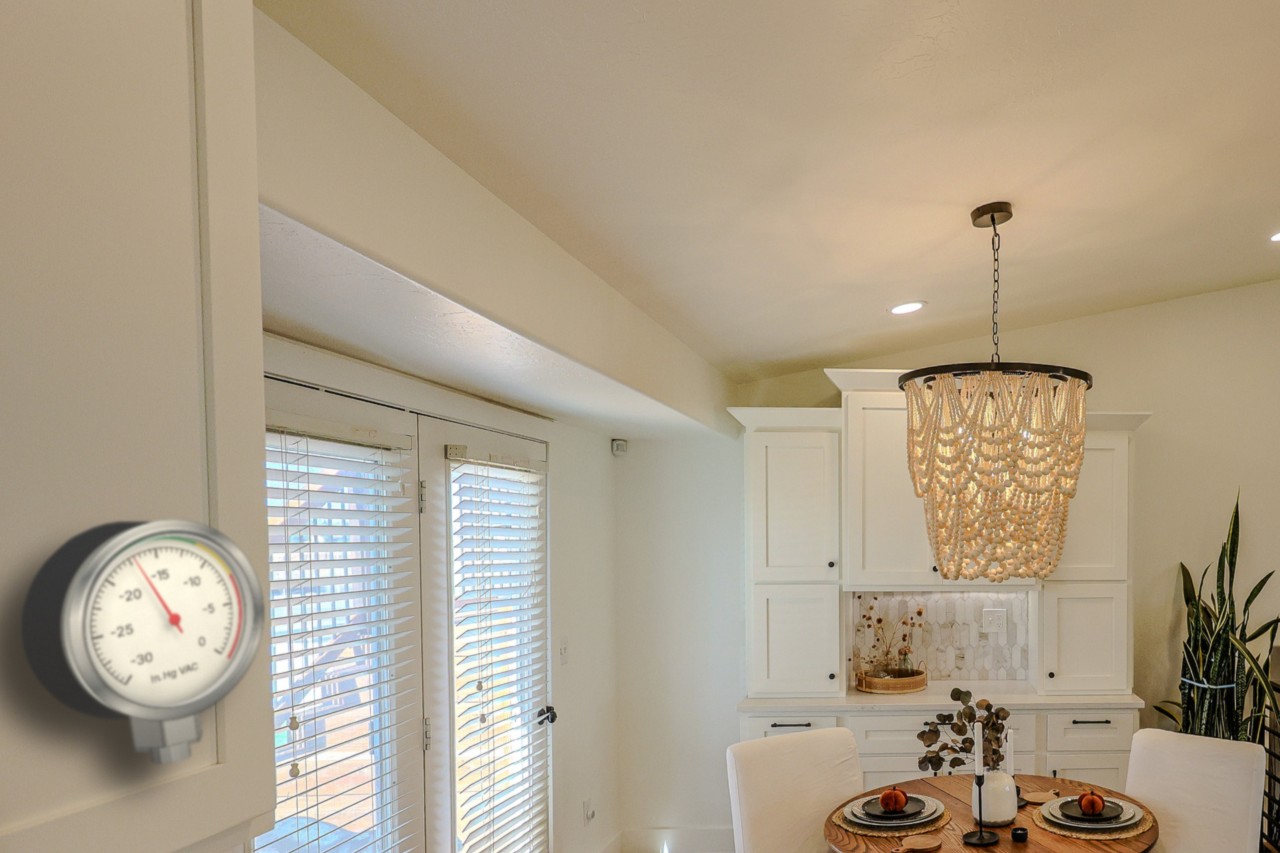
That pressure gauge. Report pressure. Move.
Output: -17.5 inHg
